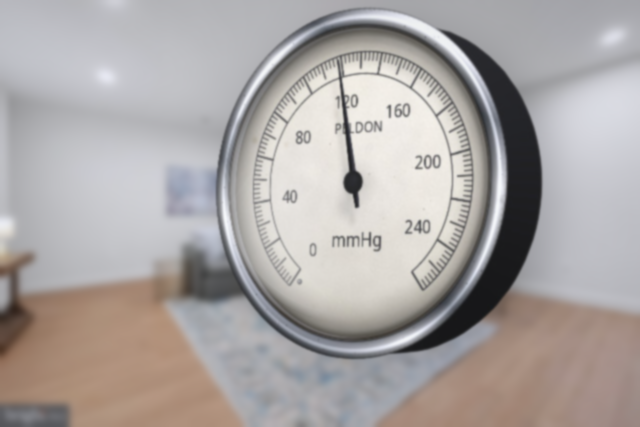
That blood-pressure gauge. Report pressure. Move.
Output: 120 mmHg
